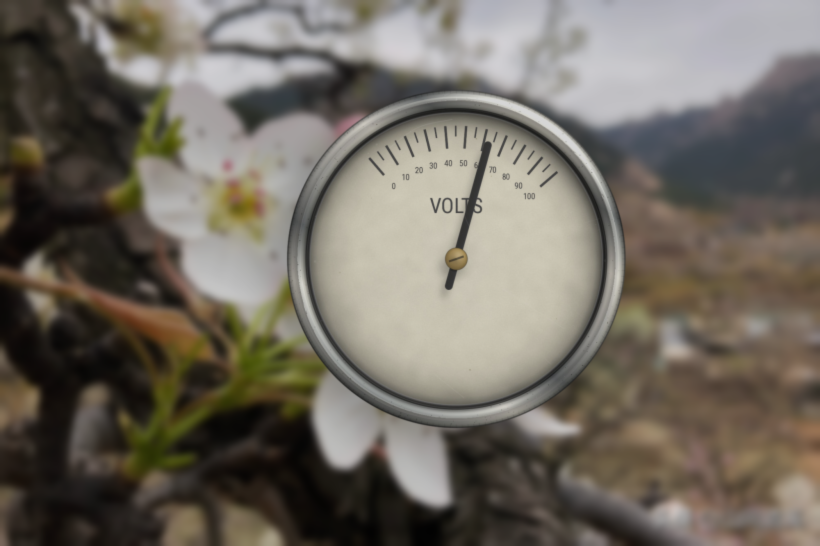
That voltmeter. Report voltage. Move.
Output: 62.5 V
